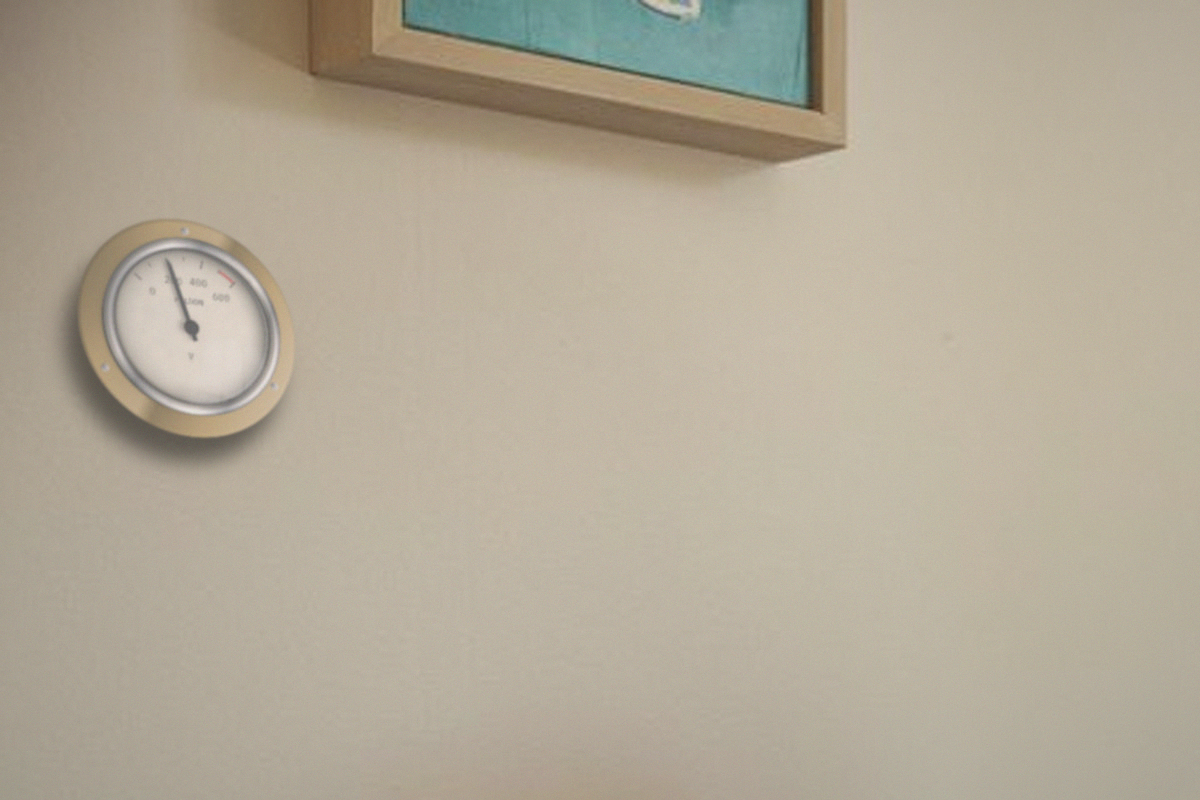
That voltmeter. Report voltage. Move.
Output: 200 V
